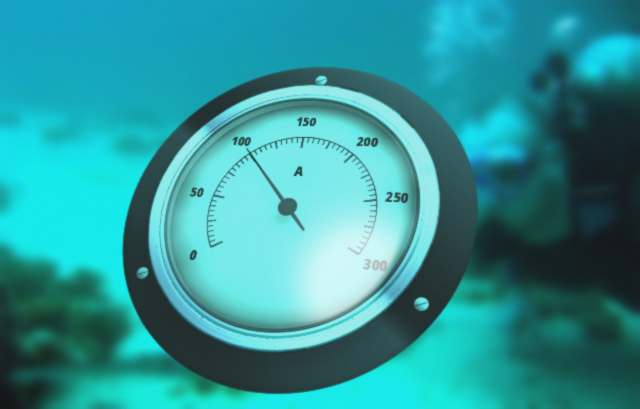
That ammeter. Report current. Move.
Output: 100 A
